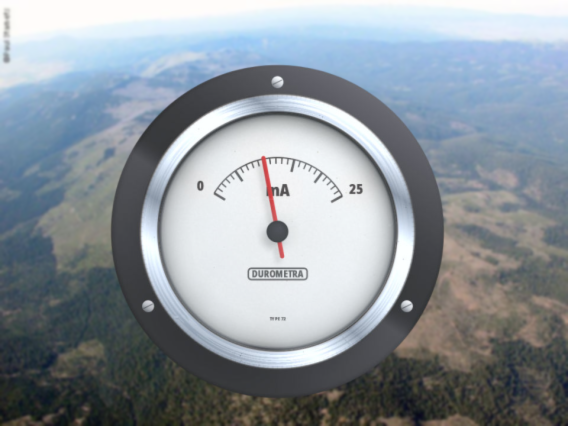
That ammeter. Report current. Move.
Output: 10 mA
